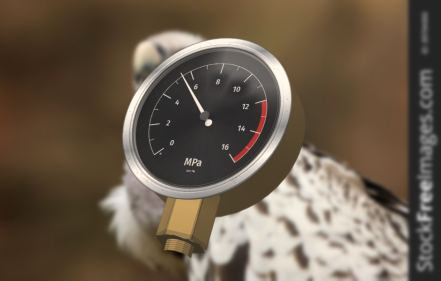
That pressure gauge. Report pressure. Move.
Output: 5.5 MPa
